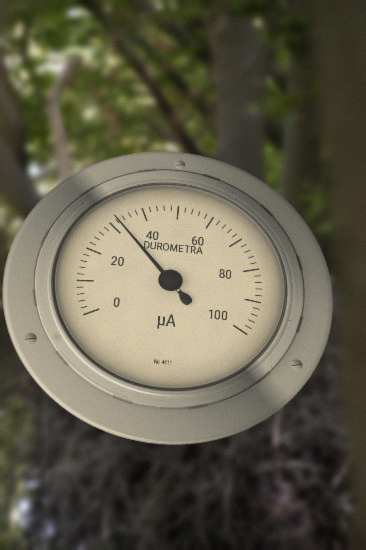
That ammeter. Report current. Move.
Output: 32 µA
